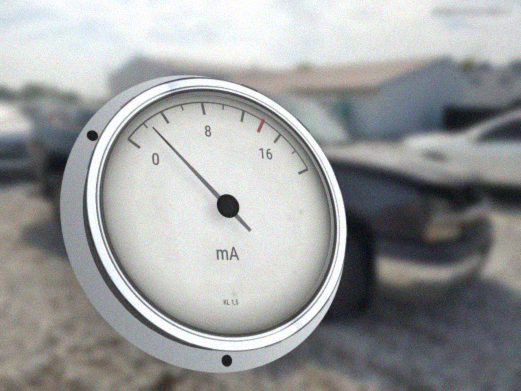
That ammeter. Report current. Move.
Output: 2 mA
